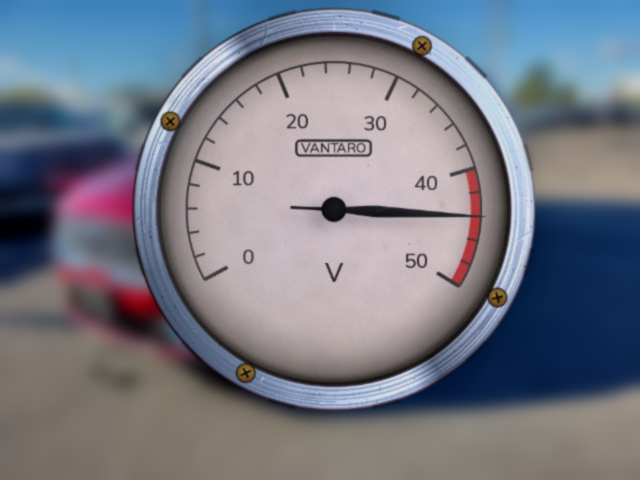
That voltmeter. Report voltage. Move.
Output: 44 V
